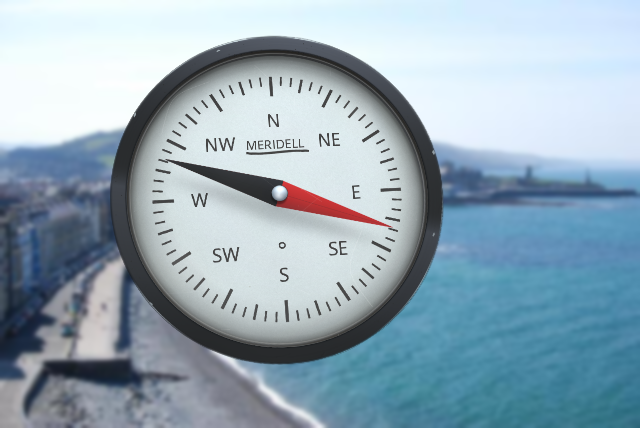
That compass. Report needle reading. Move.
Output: 110 °
